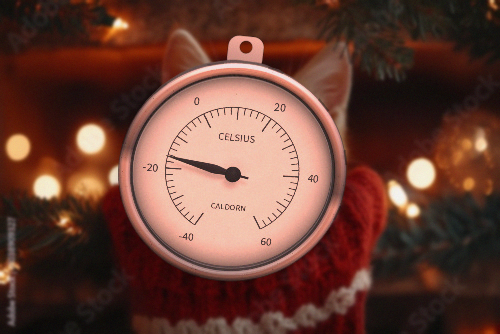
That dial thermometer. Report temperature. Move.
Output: -16 °C
